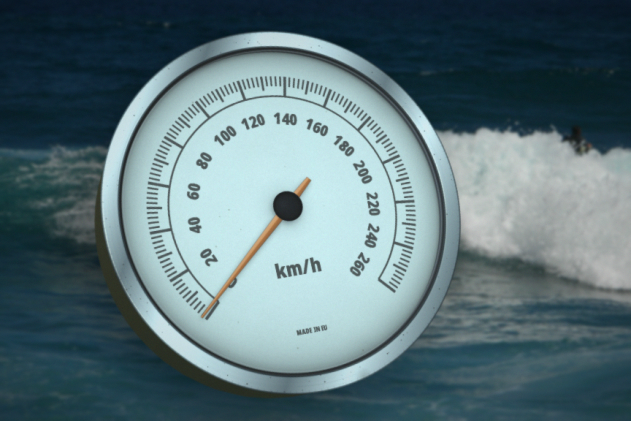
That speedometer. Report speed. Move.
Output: 2 km/h
